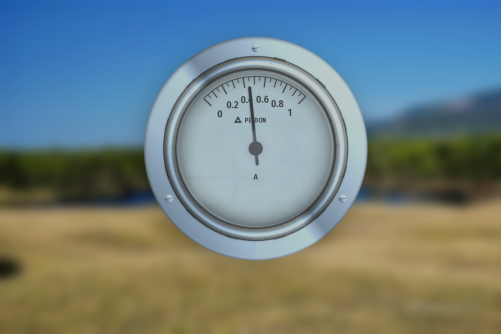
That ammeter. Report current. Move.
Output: 0.45 A
